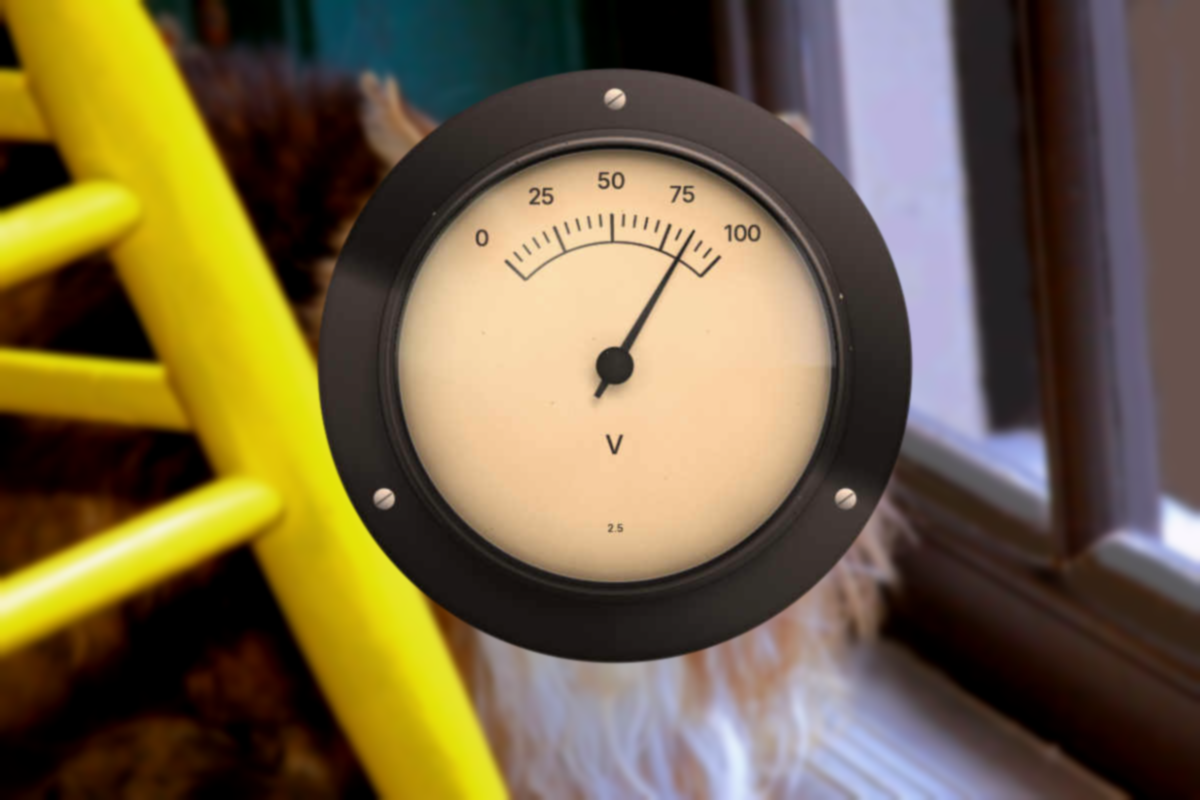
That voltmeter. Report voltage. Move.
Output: 85 V
